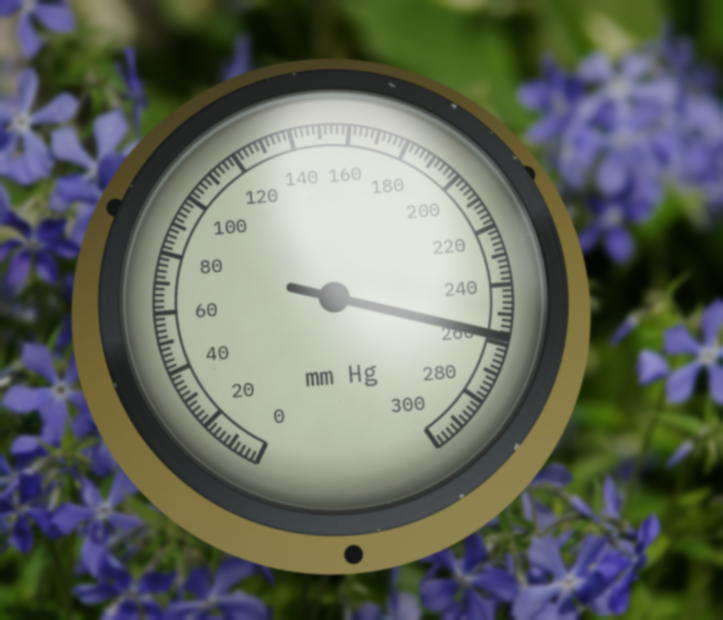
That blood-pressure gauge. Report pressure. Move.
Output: 258 mmHg
